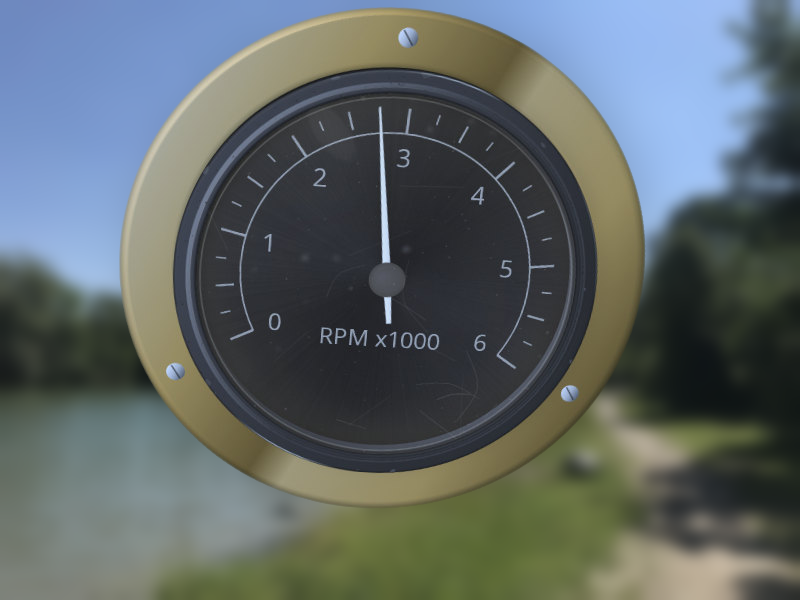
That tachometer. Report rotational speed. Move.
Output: 2750 rpm
